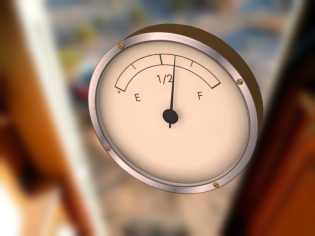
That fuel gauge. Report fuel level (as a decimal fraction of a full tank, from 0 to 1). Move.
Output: 0.625
